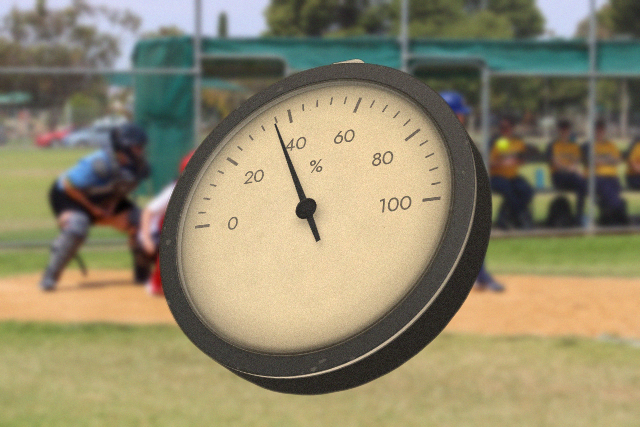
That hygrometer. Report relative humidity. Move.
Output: 36 %
